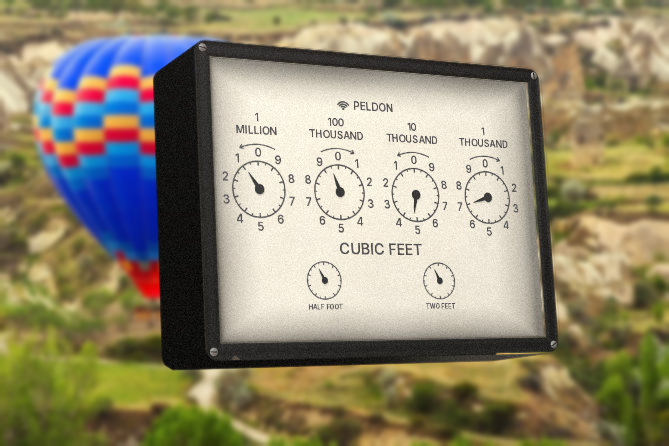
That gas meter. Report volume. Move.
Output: 94700 ft³
